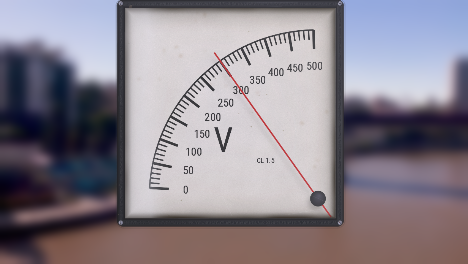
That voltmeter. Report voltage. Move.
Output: 300 V
